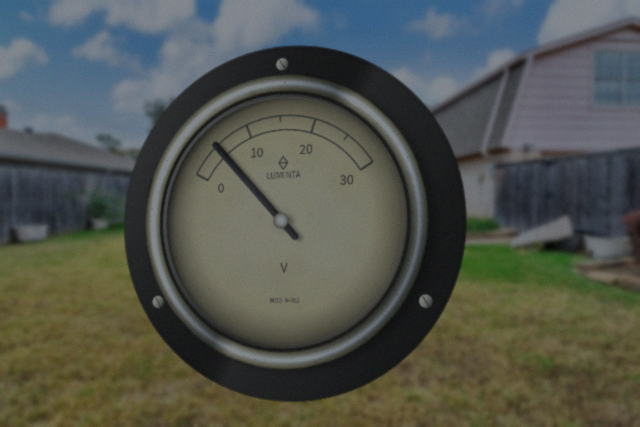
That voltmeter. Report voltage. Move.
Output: 5 V
